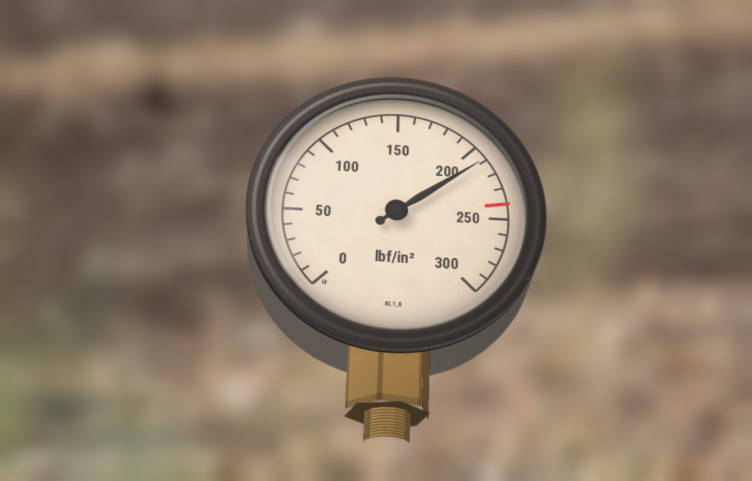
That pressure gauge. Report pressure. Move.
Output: 210 psi
